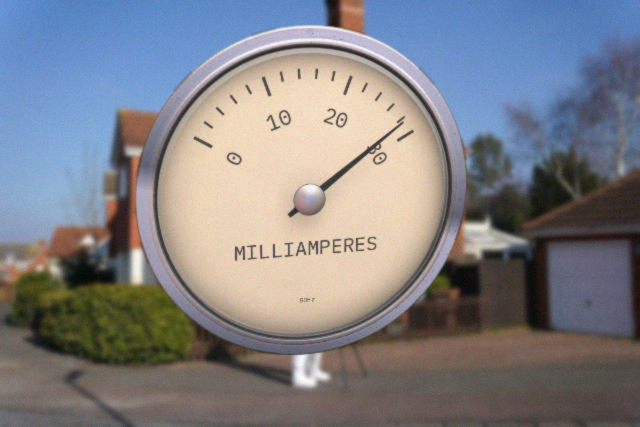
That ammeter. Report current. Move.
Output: 28 mA
